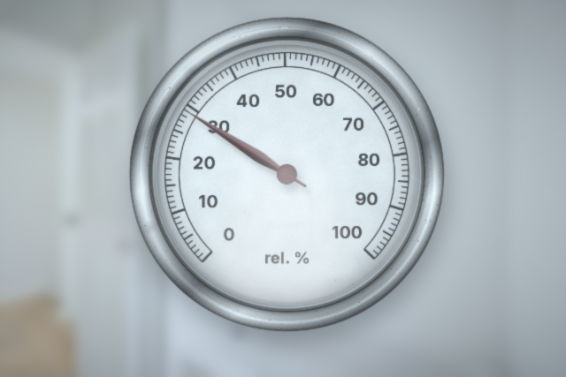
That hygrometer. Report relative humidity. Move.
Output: 29 %
